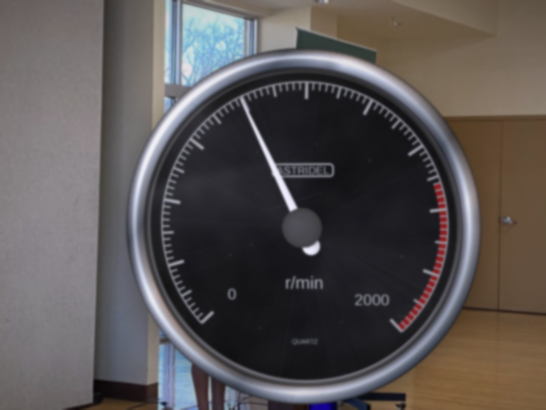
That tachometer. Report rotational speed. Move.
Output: 800 rpm
